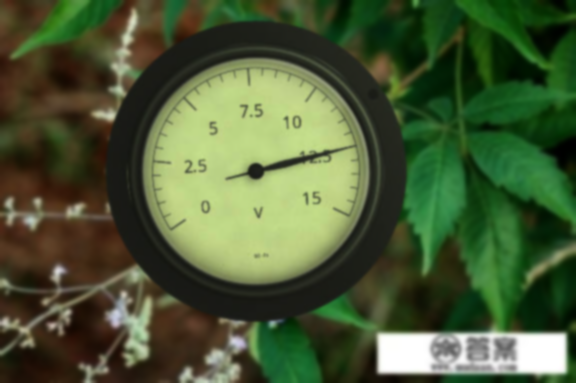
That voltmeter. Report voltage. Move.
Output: 12.5 V
